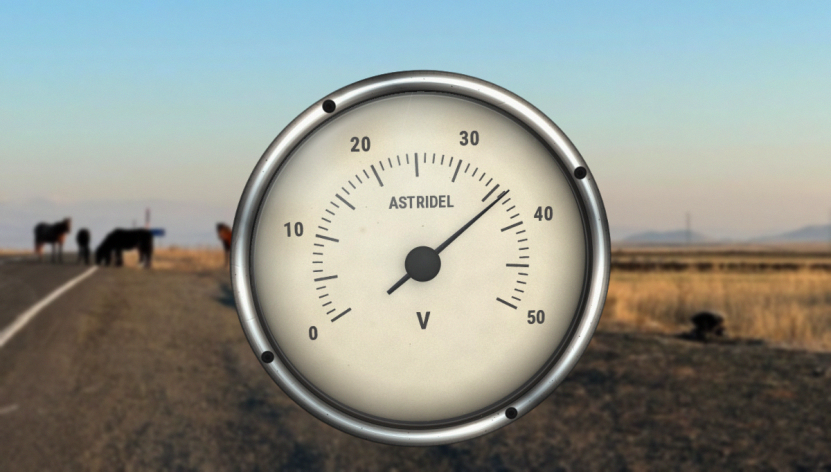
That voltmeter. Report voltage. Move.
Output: 36 V
